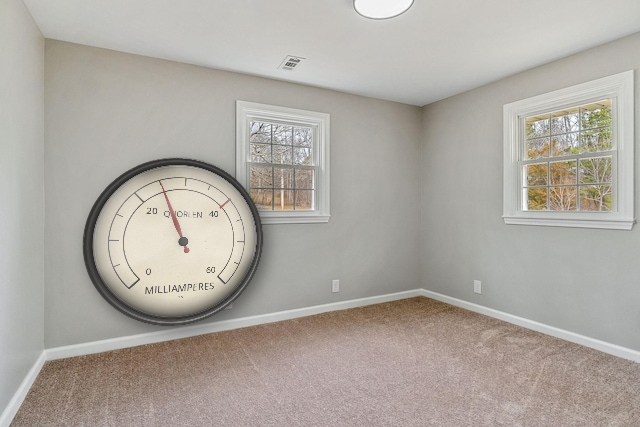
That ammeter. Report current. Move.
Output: 25 mA
